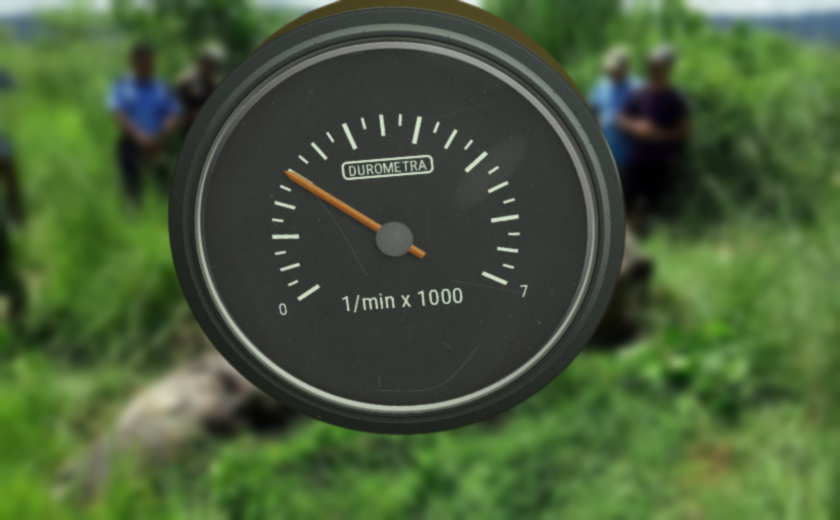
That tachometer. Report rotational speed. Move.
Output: 2000 rpm
